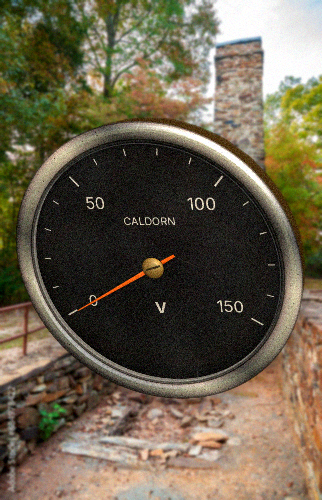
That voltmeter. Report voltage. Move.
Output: 0 V
